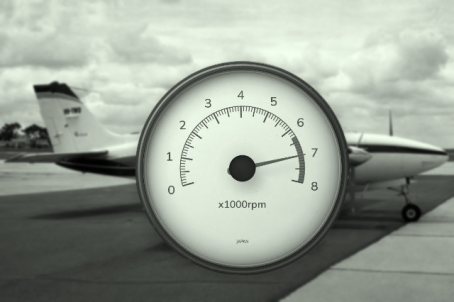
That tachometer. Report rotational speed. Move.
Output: 7000 rpm
